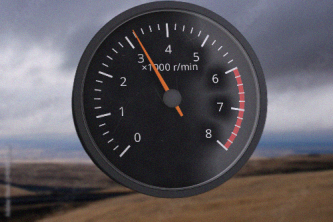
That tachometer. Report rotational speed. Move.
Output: 3200 rpm
